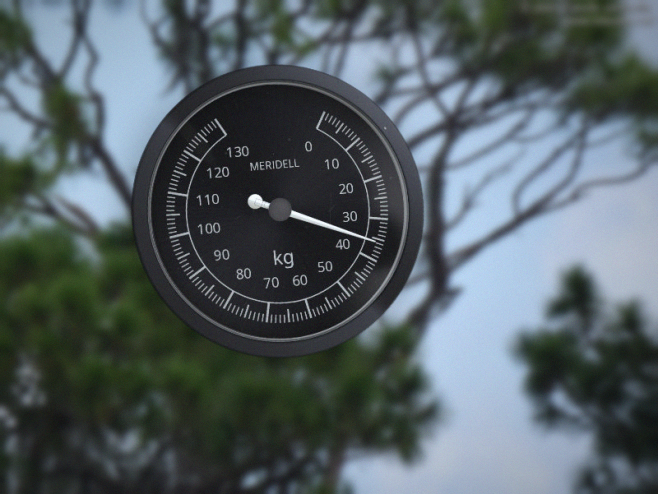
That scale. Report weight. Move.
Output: 36 kg
